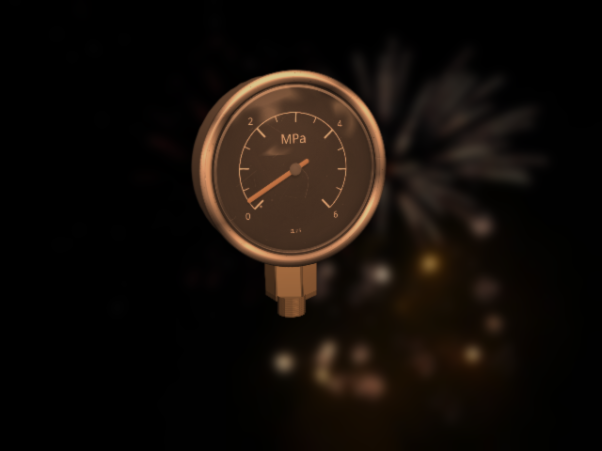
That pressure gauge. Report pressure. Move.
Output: 0.25 MPa
